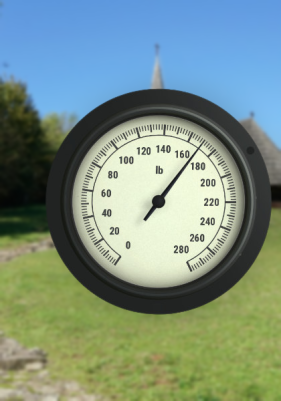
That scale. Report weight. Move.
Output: 170 lb
